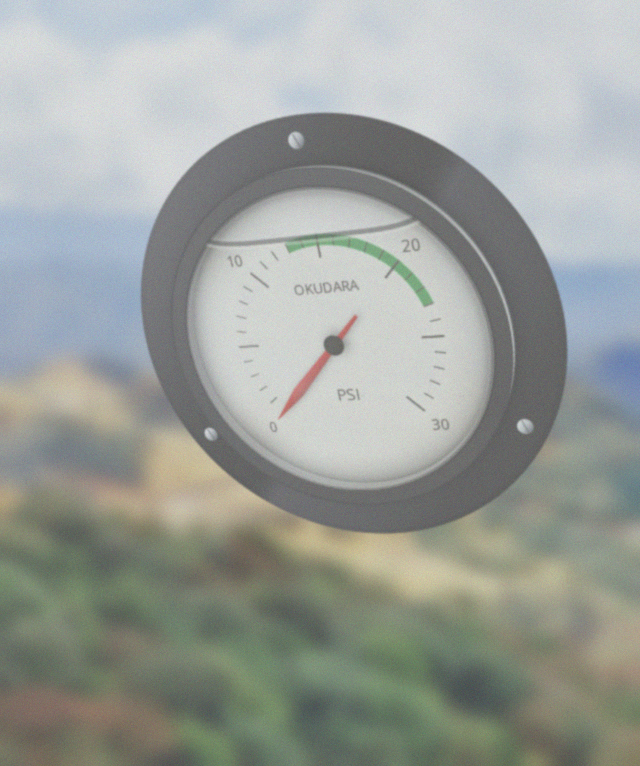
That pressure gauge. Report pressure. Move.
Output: 0 psi
